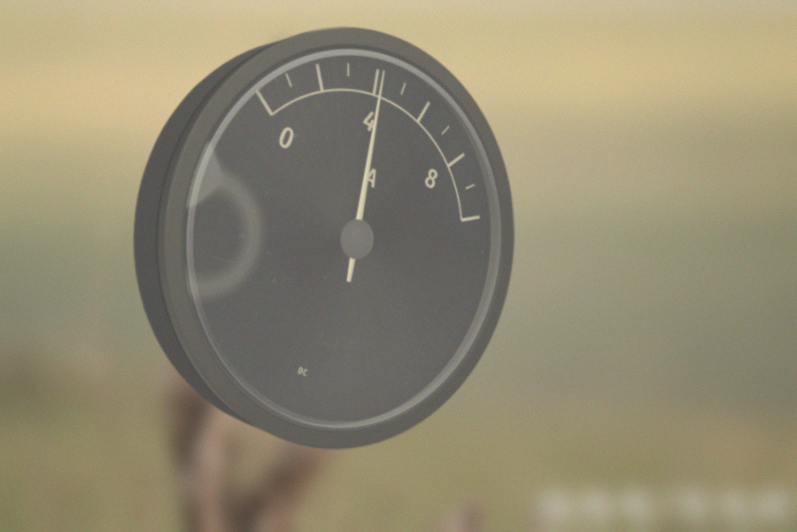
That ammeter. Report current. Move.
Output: 4 A
